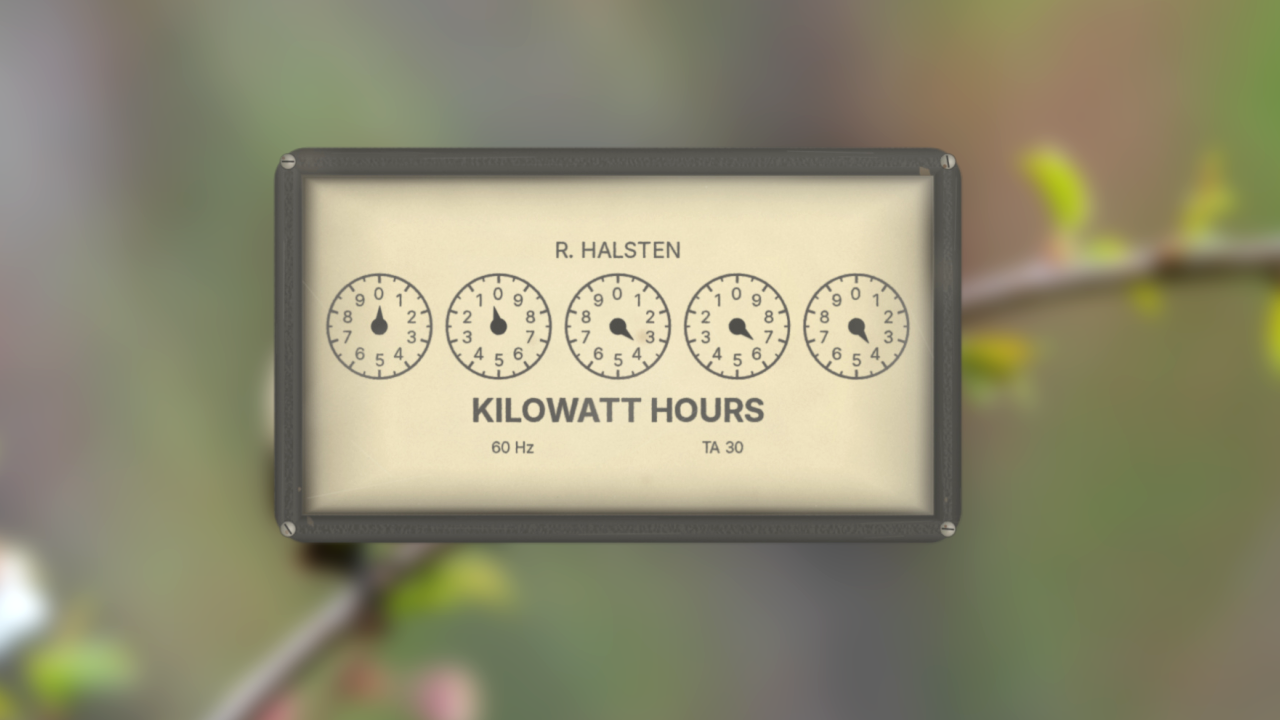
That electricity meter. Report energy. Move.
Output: 364 kWh
